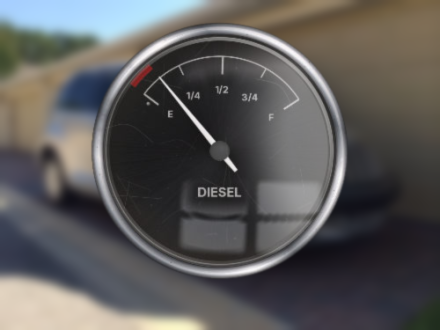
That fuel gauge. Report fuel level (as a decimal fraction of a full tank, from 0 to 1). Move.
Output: 0.125
